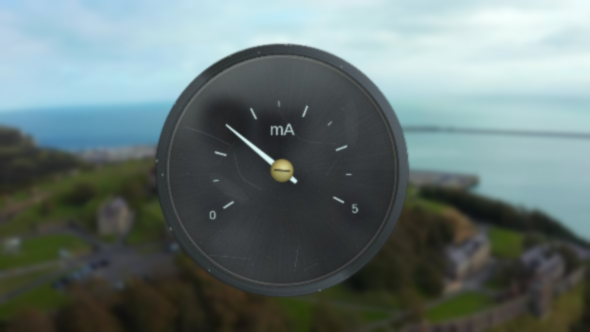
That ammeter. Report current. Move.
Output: 1.5 mA
